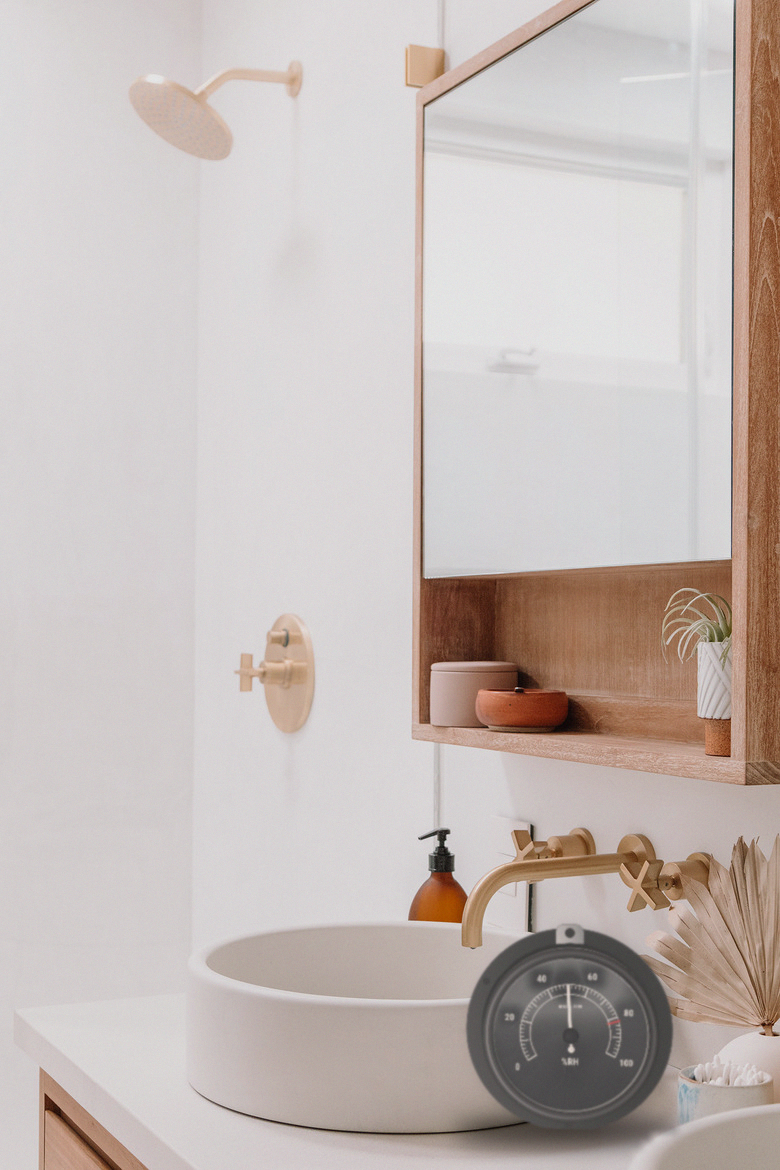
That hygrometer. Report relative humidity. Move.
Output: 50 %
